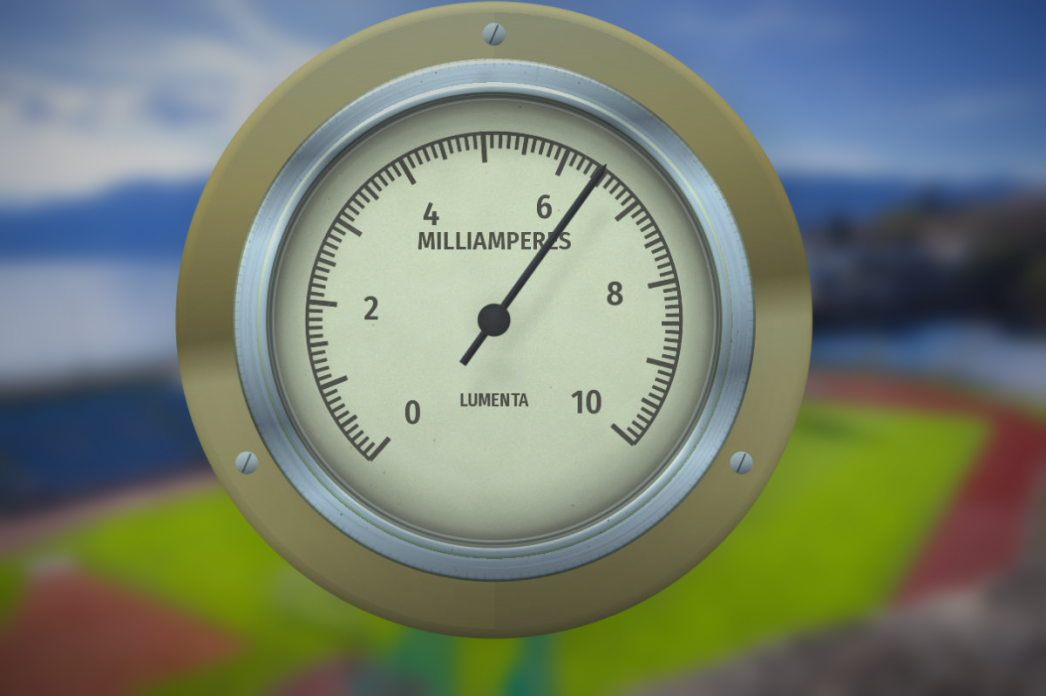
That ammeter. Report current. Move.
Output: 6.45 mA
